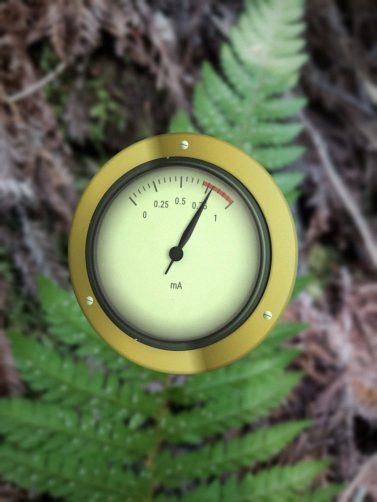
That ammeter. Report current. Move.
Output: 0.8 mA
